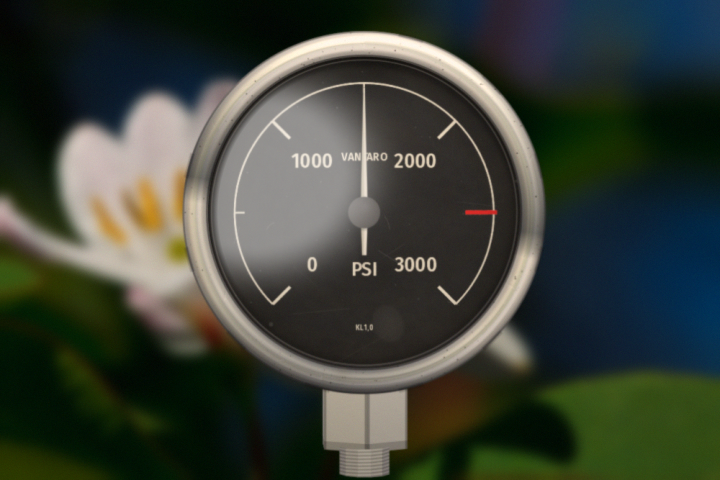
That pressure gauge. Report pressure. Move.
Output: 1500 psi
